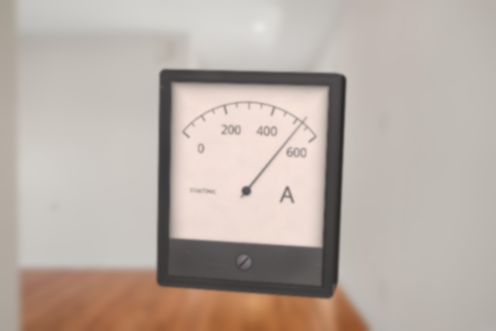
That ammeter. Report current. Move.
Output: 525 A
